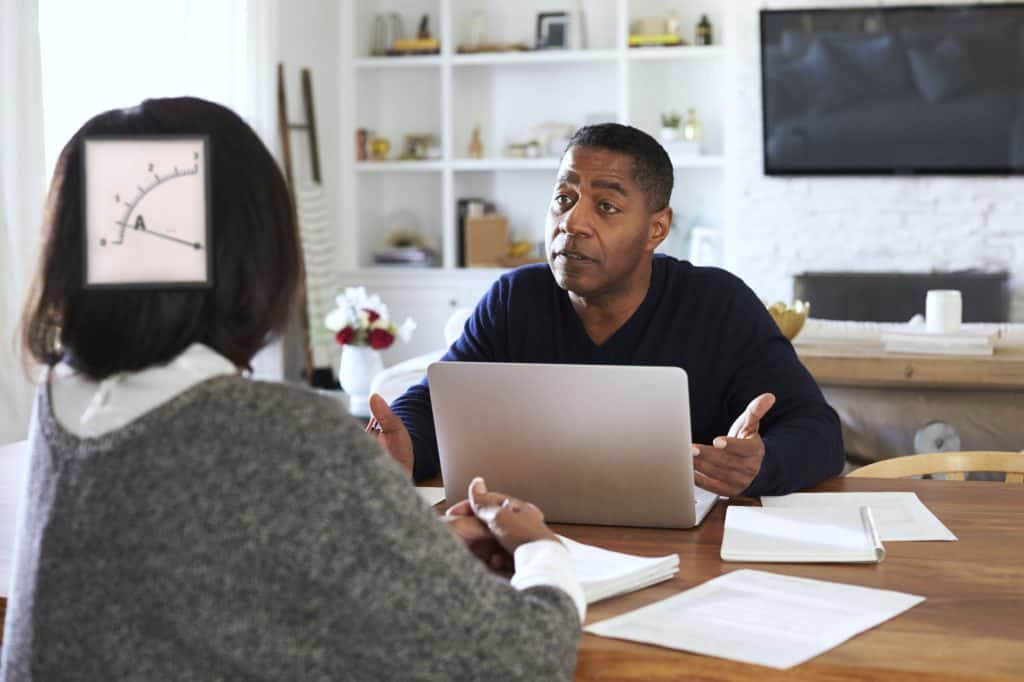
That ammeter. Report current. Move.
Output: 0.5 A
